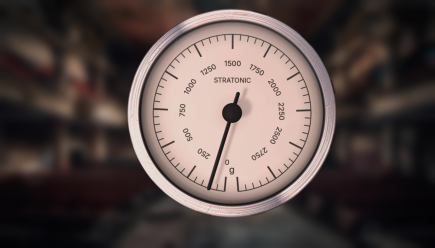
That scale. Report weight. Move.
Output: 100 g
